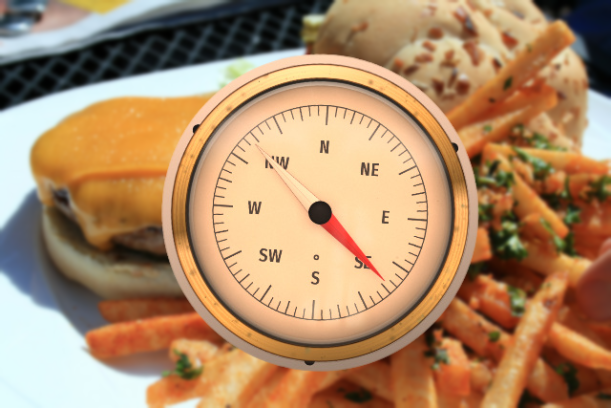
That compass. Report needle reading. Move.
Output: 132.5 °
